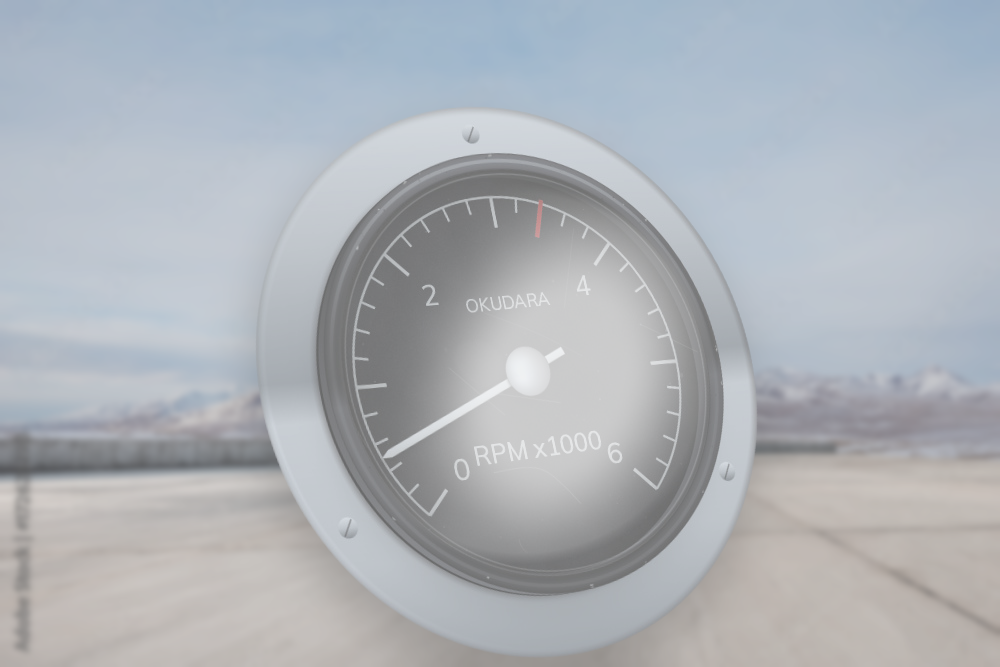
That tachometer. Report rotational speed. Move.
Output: 500 rpm
